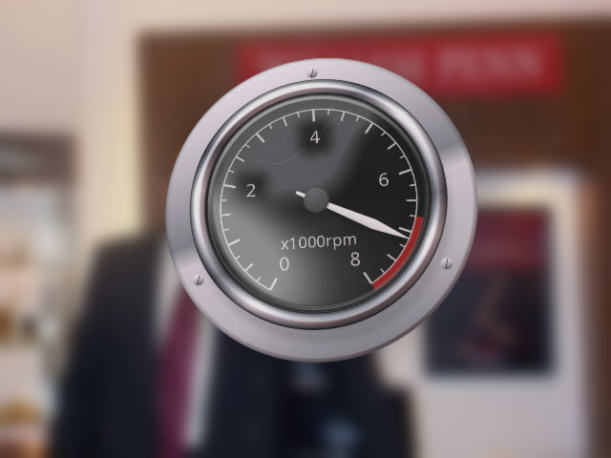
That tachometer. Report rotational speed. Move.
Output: 7125 rpm
